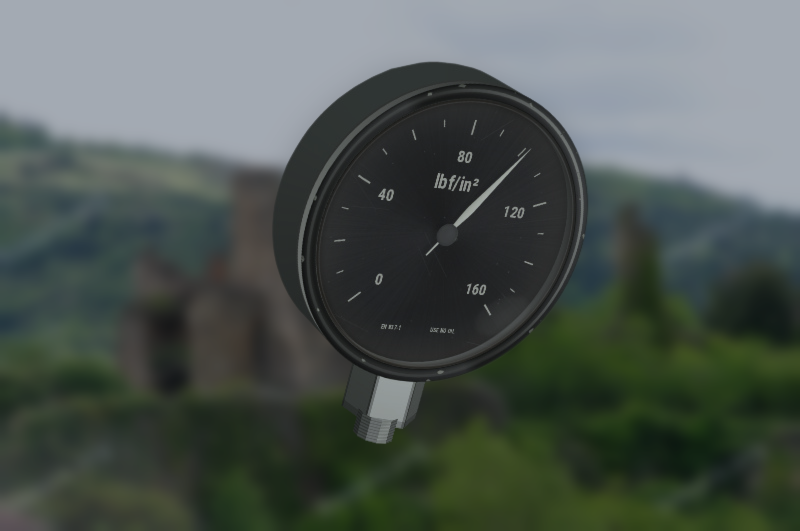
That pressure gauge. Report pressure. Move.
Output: 100 psi
